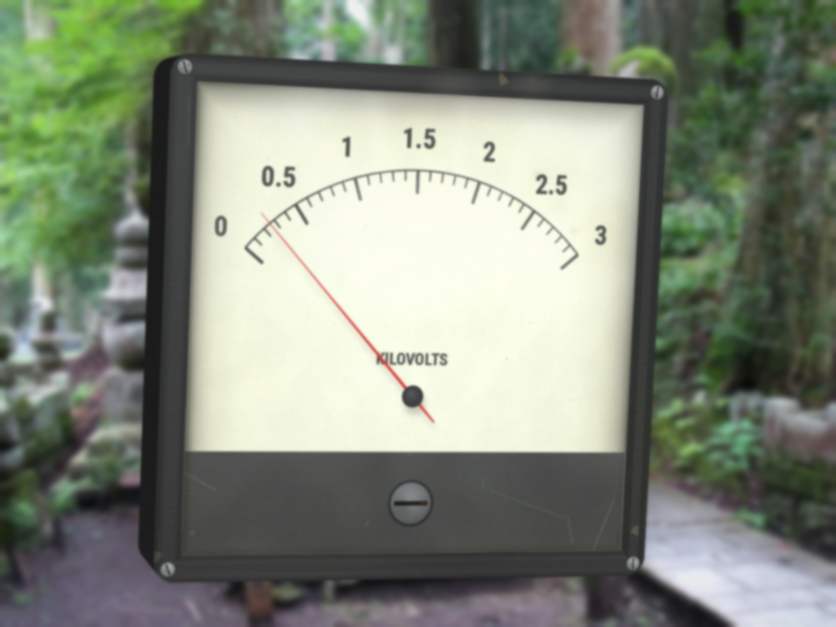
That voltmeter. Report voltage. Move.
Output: 0.25 kV
